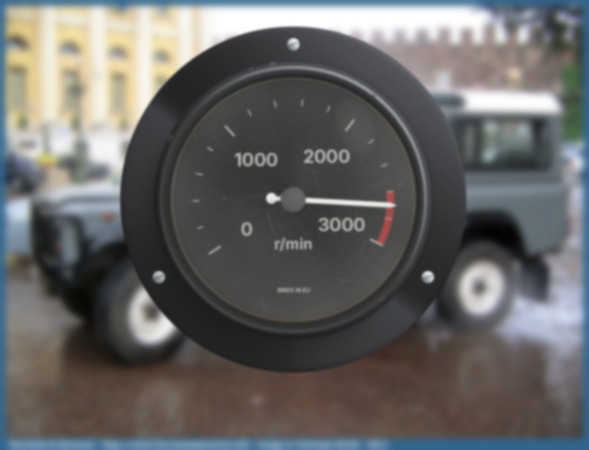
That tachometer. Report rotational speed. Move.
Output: 2700 rpm
